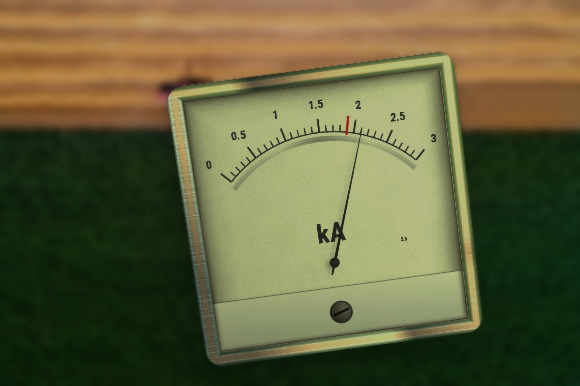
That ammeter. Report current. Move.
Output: 2.1 kA
